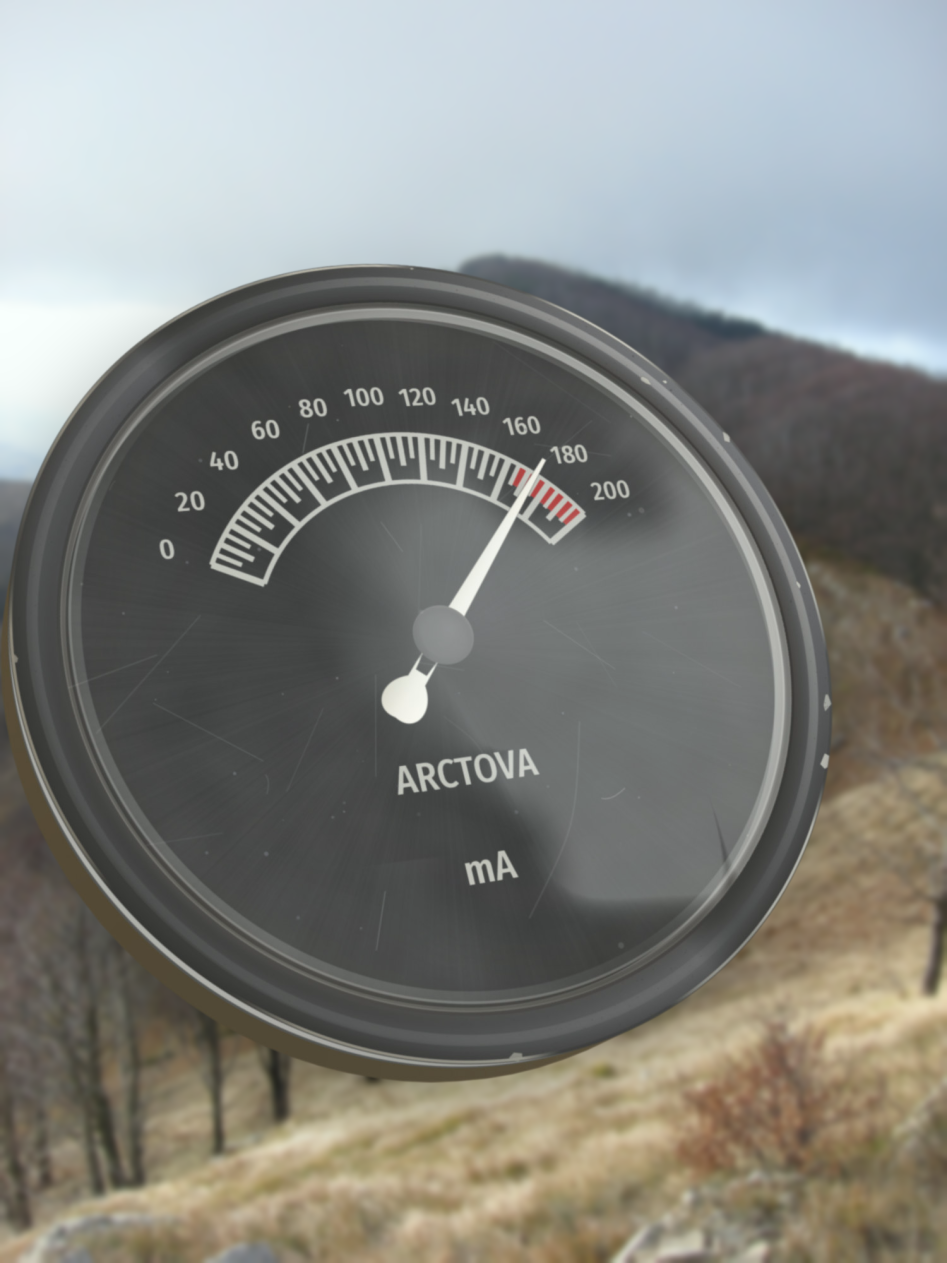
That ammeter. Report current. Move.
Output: 172.5 mA
